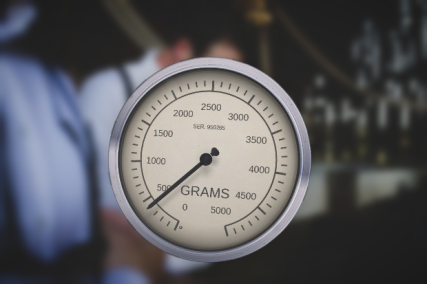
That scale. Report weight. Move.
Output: 400 g
